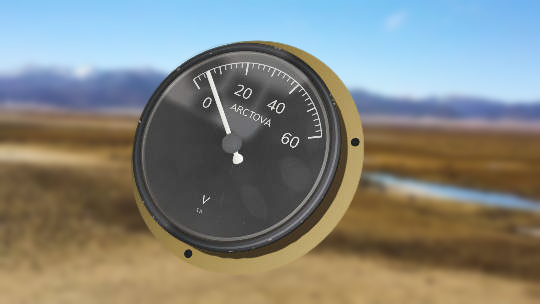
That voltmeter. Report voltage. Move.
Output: 6 V
